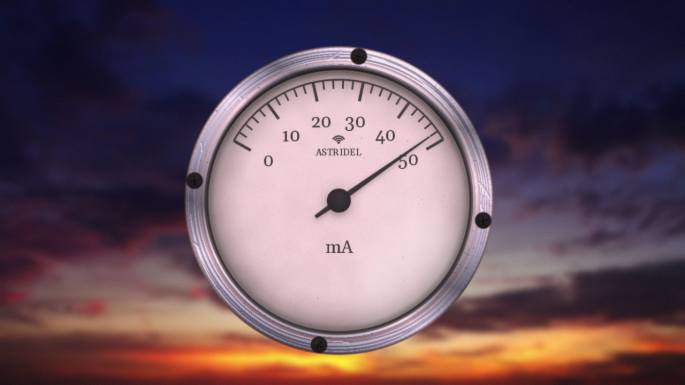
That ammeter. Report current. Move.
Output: 48 mA
